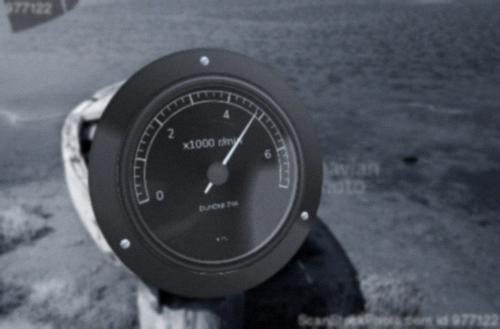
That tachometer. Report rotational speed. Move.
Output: 4800 rpm
